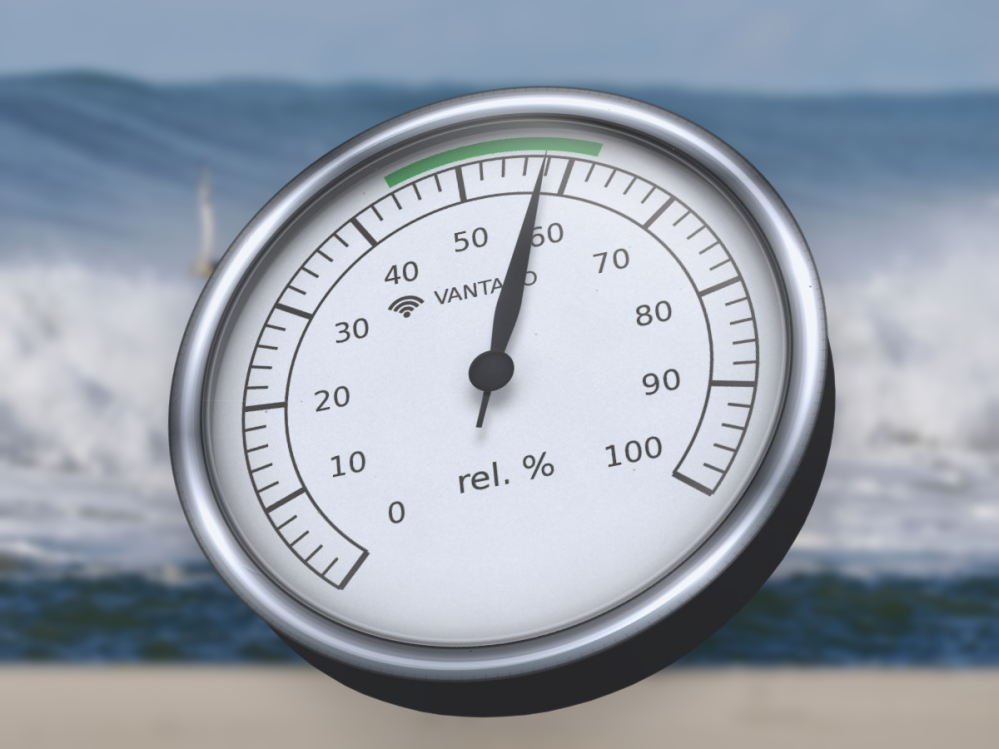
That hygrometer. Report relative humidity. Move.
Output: 58 %
